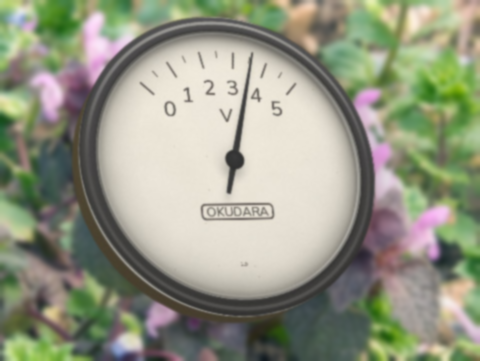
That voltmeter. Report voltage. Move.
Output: 3.5 V
